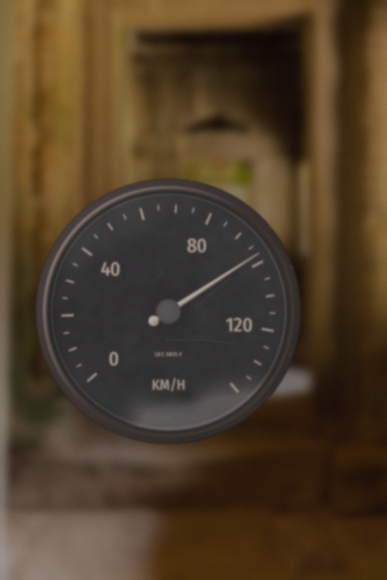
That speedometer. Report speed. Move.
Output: 97.5 km/h
